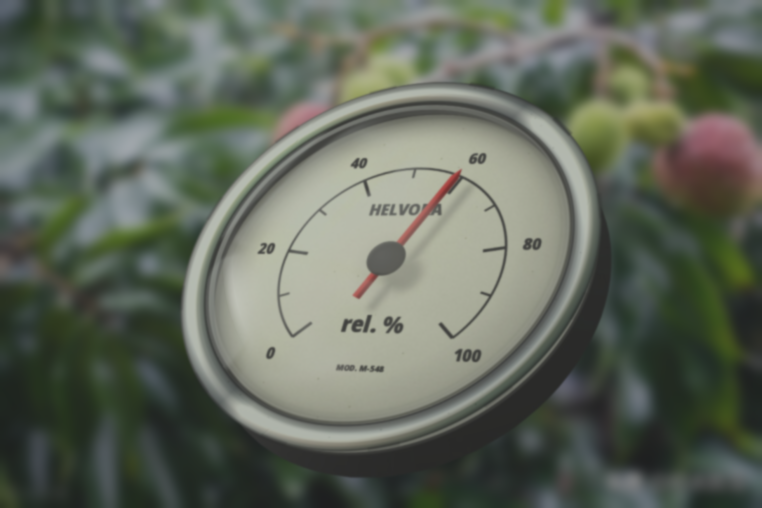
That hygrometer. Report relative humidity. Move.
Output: 60 %
